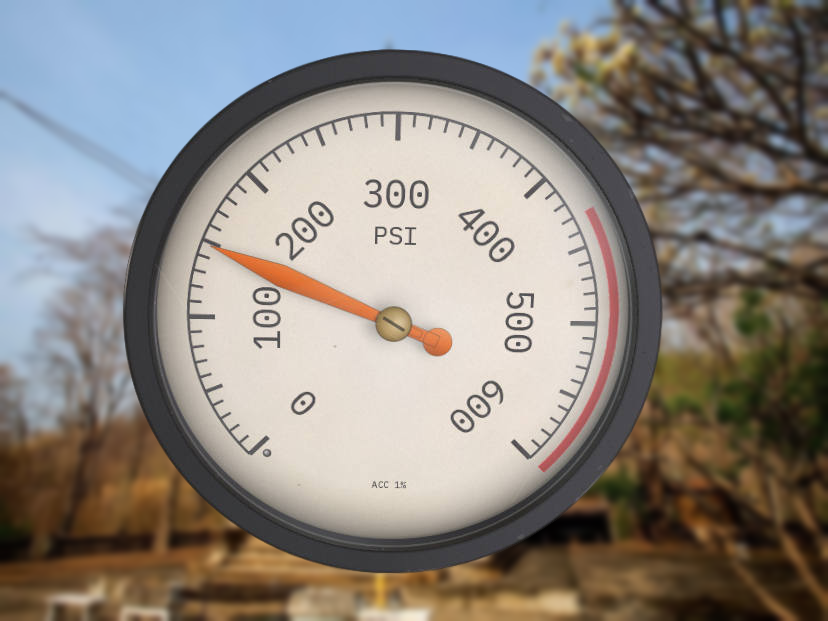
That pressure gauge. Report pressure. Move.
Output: 150 psi
